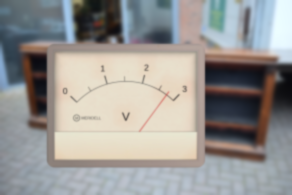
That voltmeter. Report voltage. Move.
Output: 2.75 V
